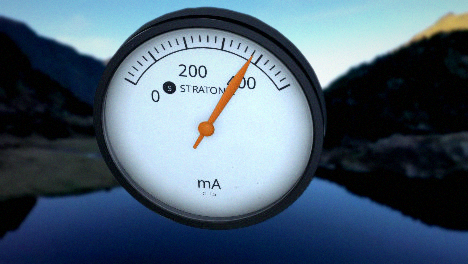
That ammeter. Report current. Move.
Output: 380 mA
